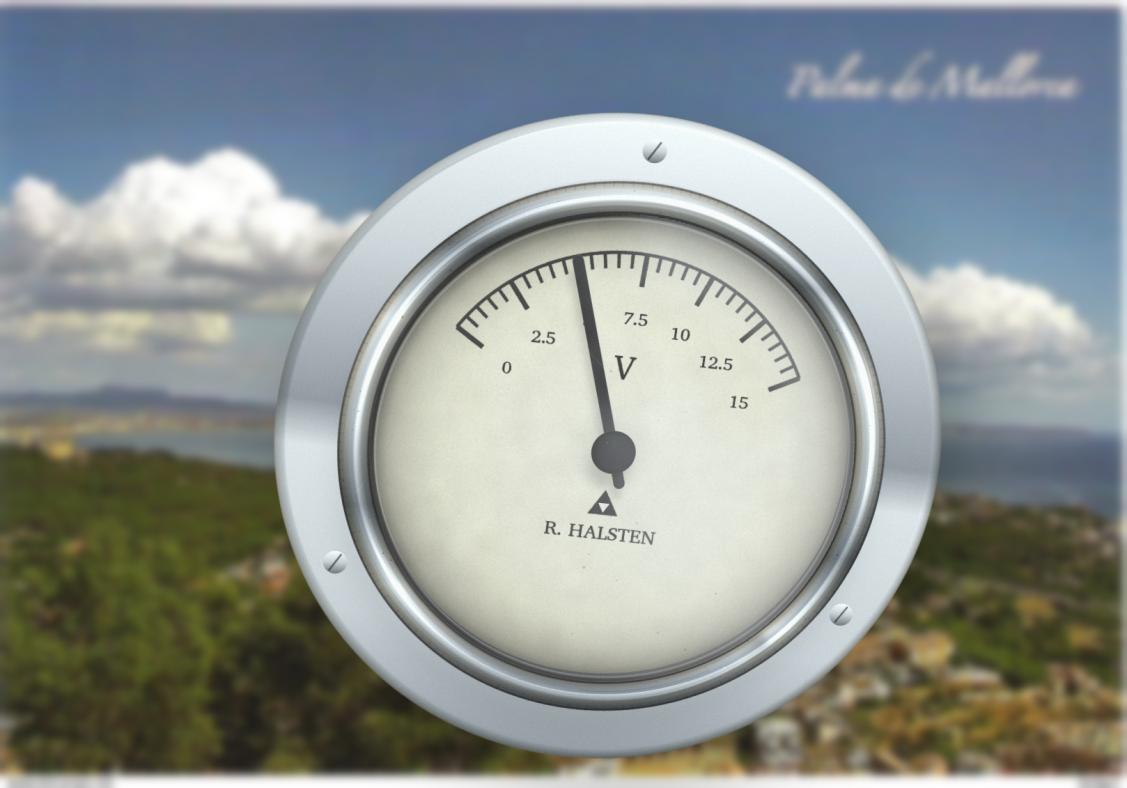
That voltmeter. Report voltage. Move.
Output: 5 V
